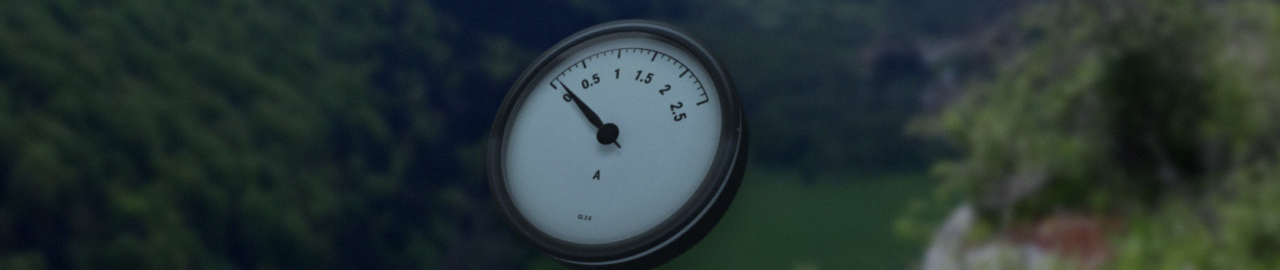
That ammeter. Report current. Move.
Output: 0.1 A
